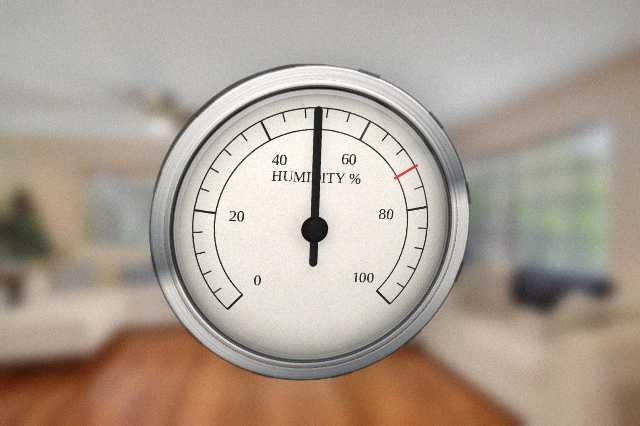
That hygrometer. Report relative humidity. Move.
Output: 50 %
